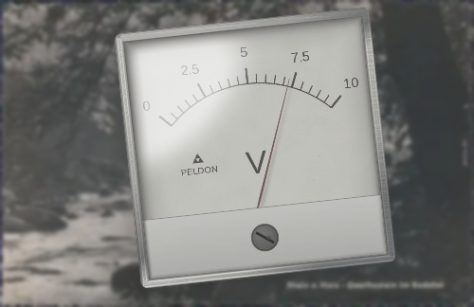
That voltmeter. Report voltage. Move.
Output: 7.25 V
